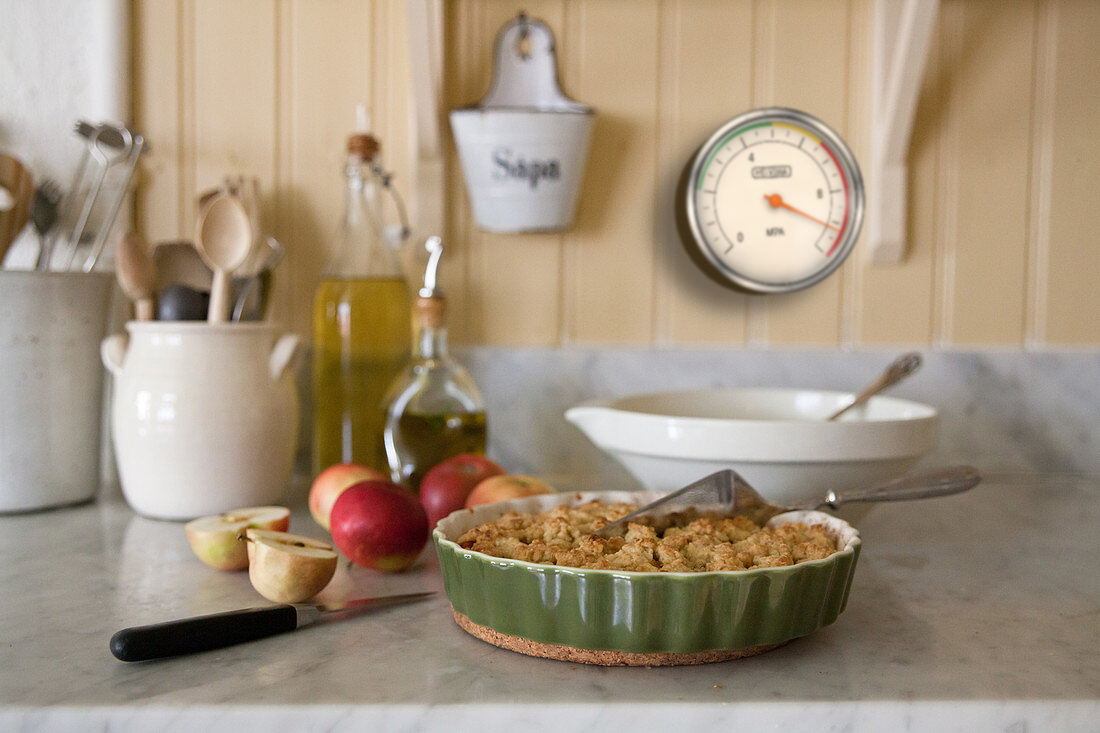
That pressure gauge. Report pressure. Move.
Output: 9.25 MPa
